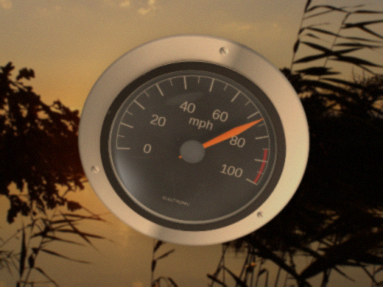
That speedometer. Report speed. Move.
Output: 72.5 mph
